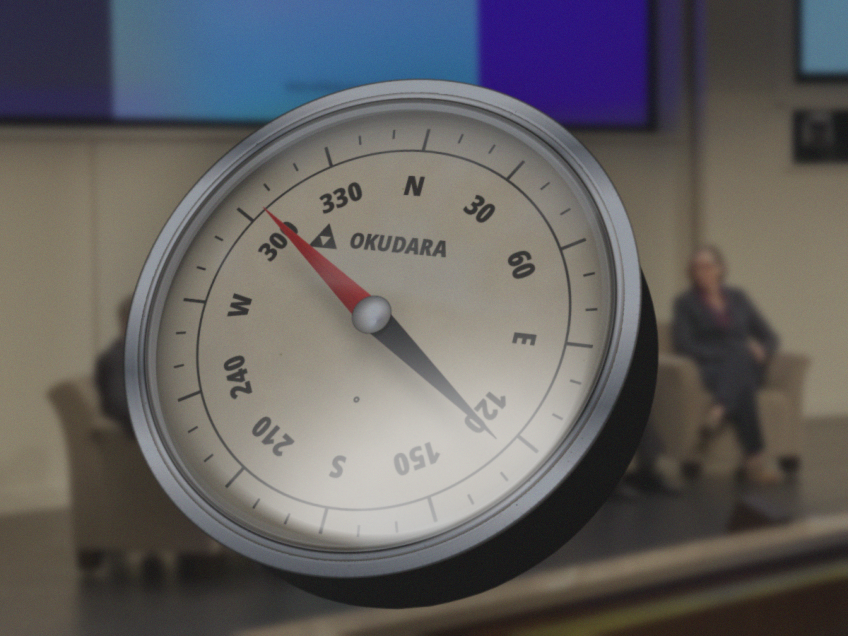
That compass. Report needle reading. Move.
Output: 305 °
